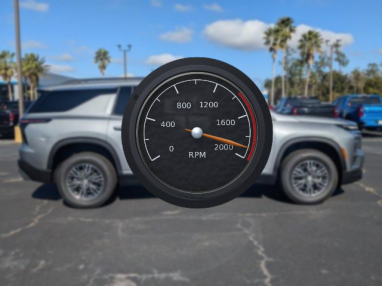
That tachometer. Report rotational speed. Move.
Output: 1900 rpm
